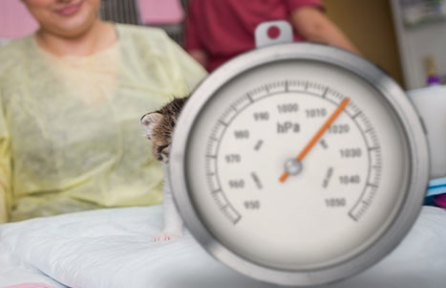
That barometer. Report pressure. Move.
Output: 1015 hPa
